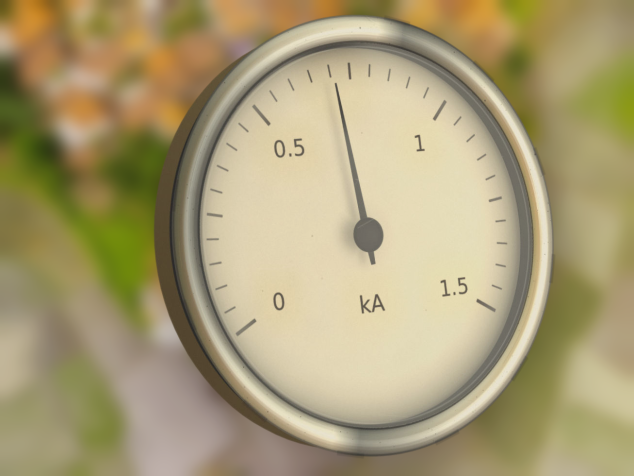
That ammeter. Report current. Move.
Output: 0.7 kA
